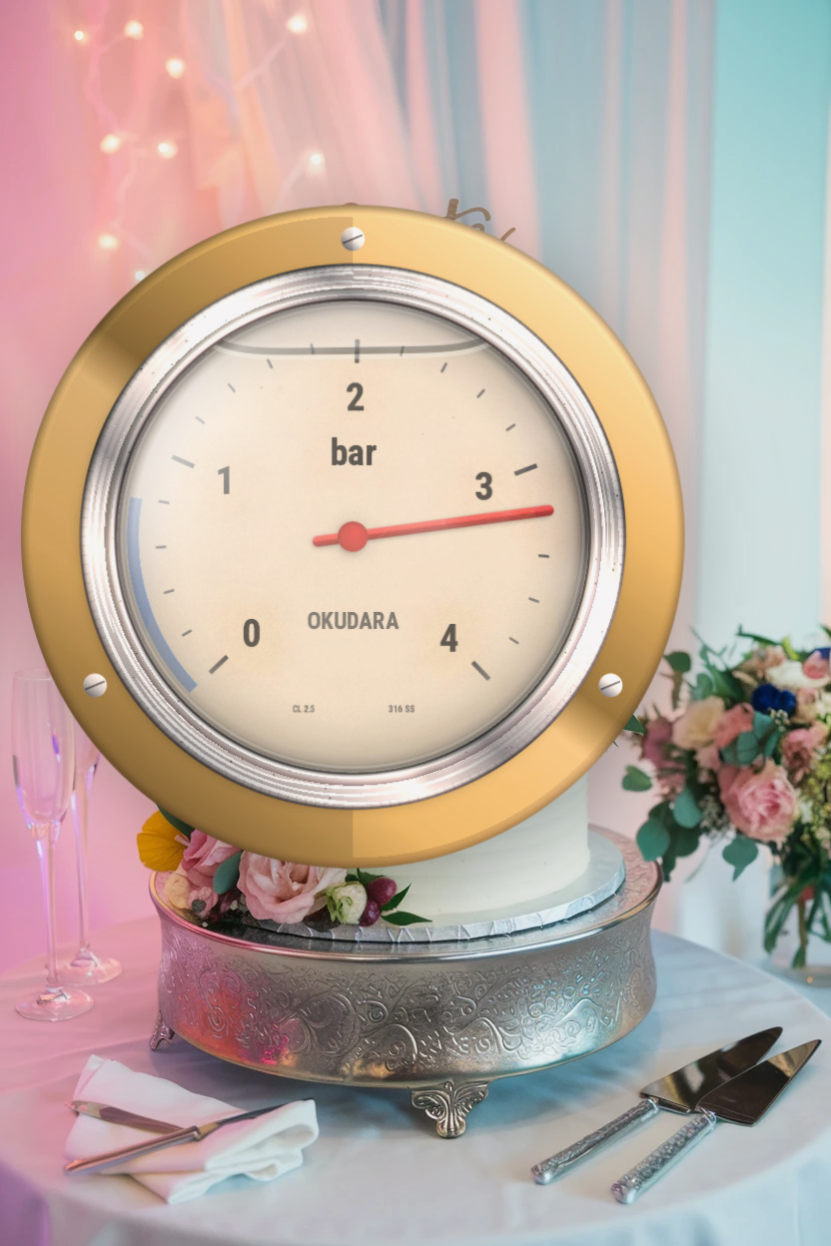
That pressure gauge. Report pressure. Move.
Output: 3.2 bar
